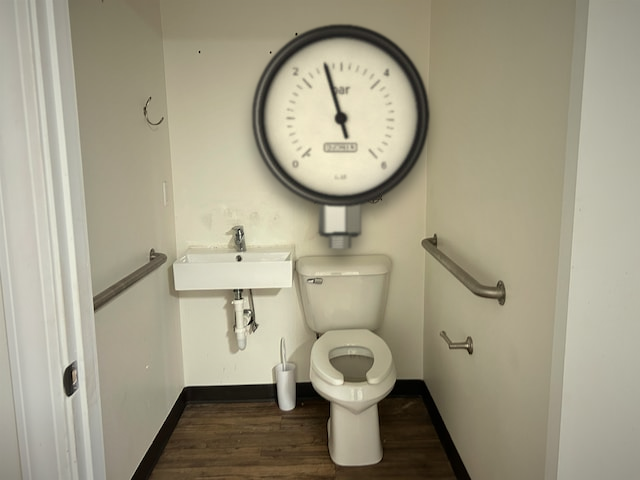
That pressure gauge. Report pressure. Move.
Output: 2.6 bar
